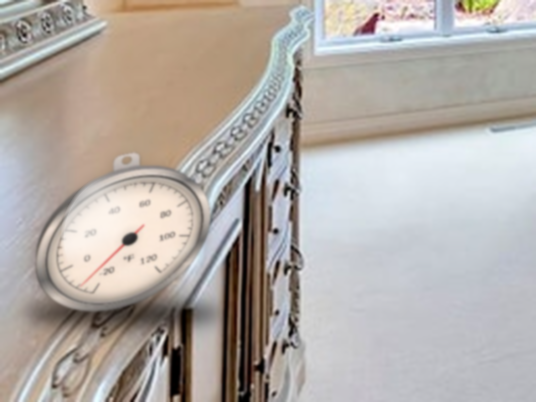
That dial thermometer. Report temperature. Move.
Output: -12 °F
